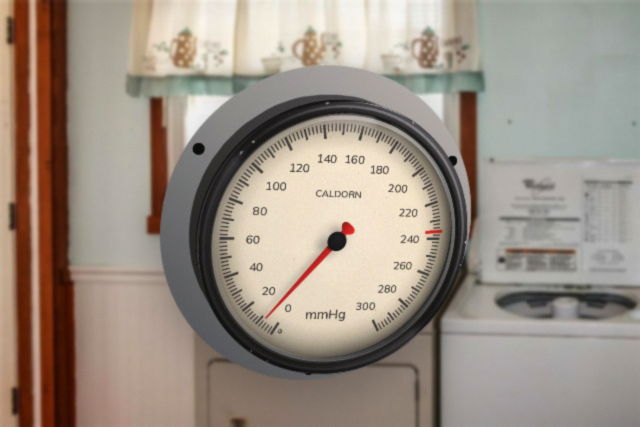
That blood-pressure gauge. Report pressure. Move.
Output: 10 mmHg
